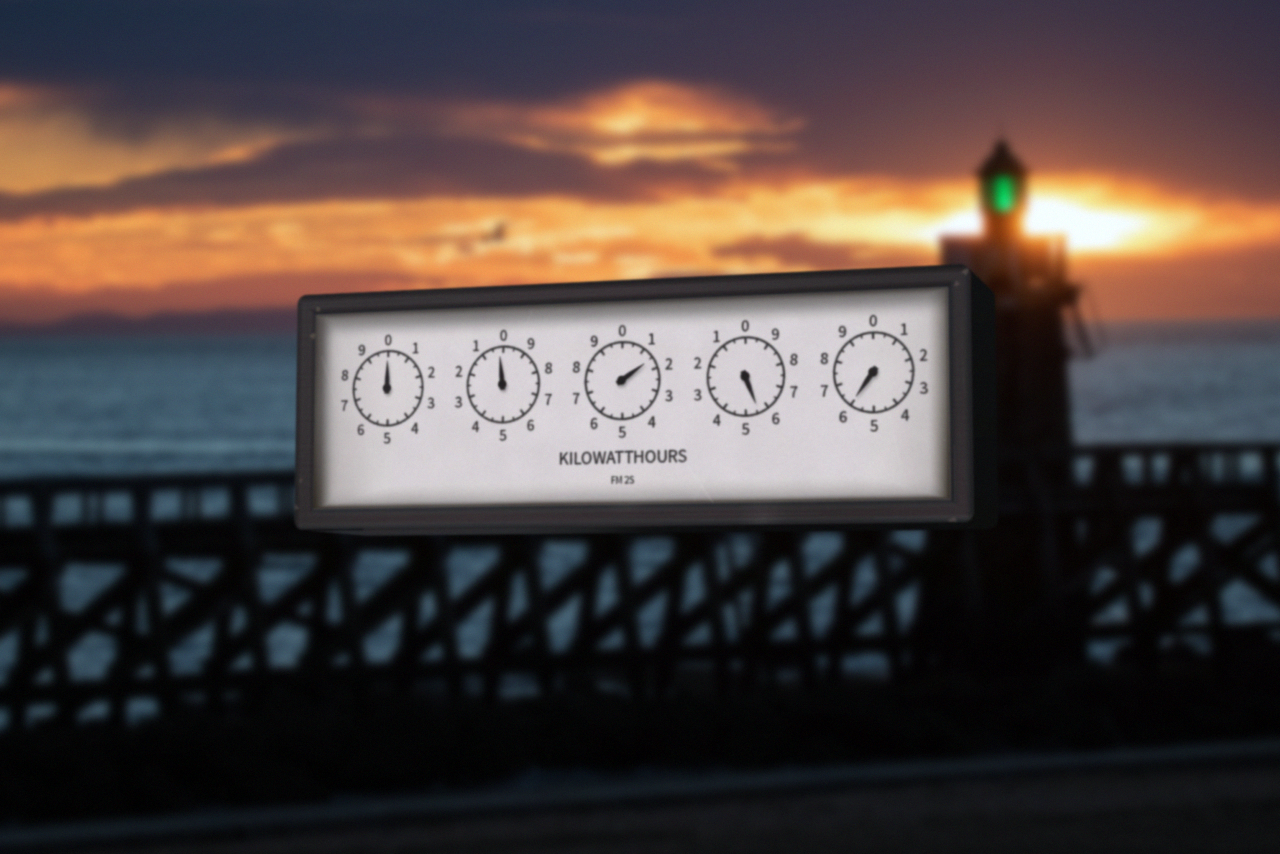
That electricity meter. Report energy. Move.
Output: 156 kWh
